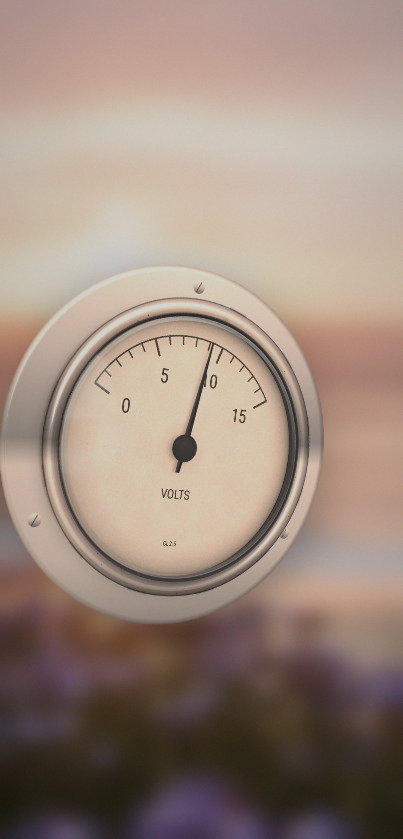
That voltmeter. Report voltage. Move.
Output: 9 V
